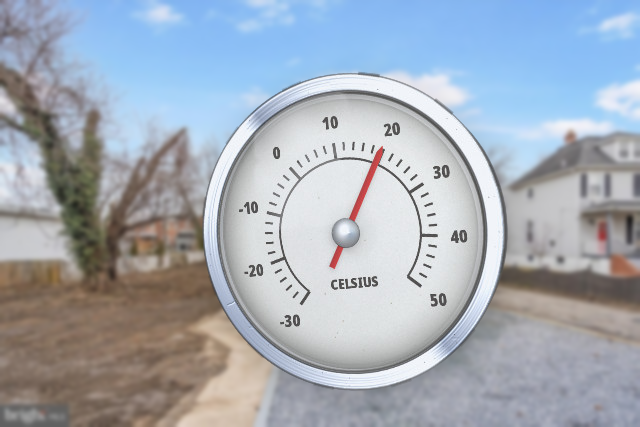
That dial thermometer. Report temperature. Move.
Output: 20 °C
